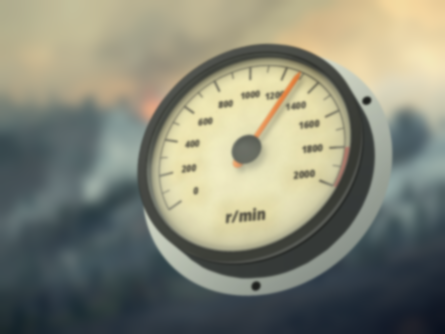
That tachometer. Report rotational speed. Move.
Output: 1300 rpm
